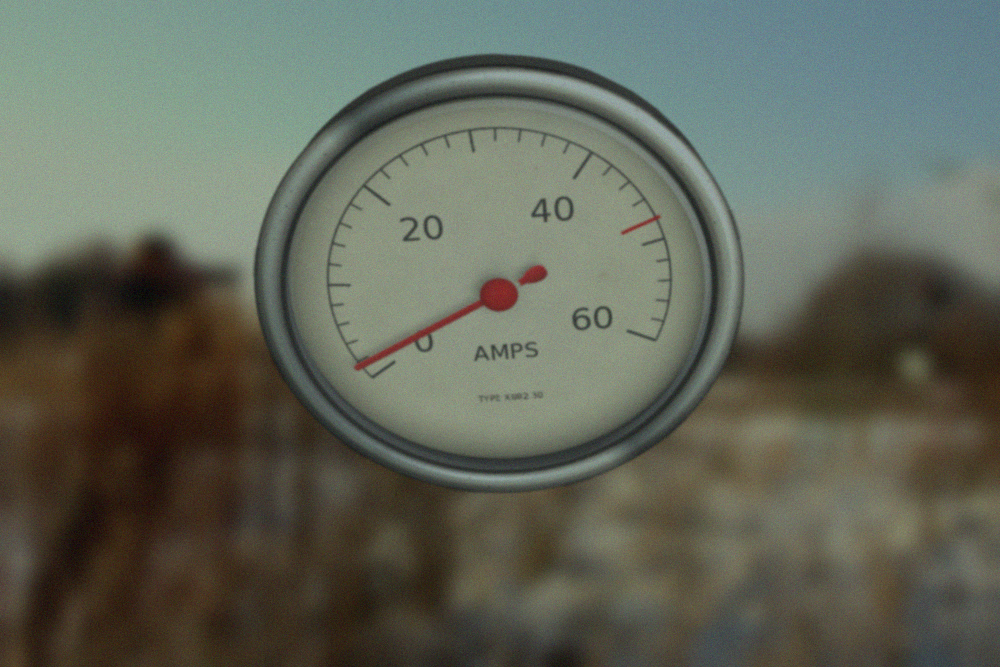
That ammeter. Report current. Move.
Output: 2 A
